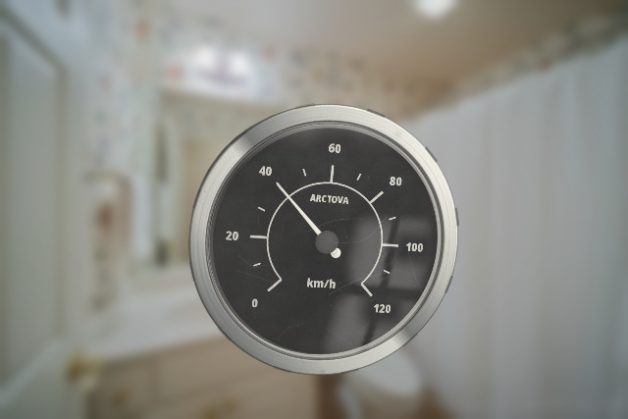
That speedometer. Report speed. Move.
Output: 40 km/h
